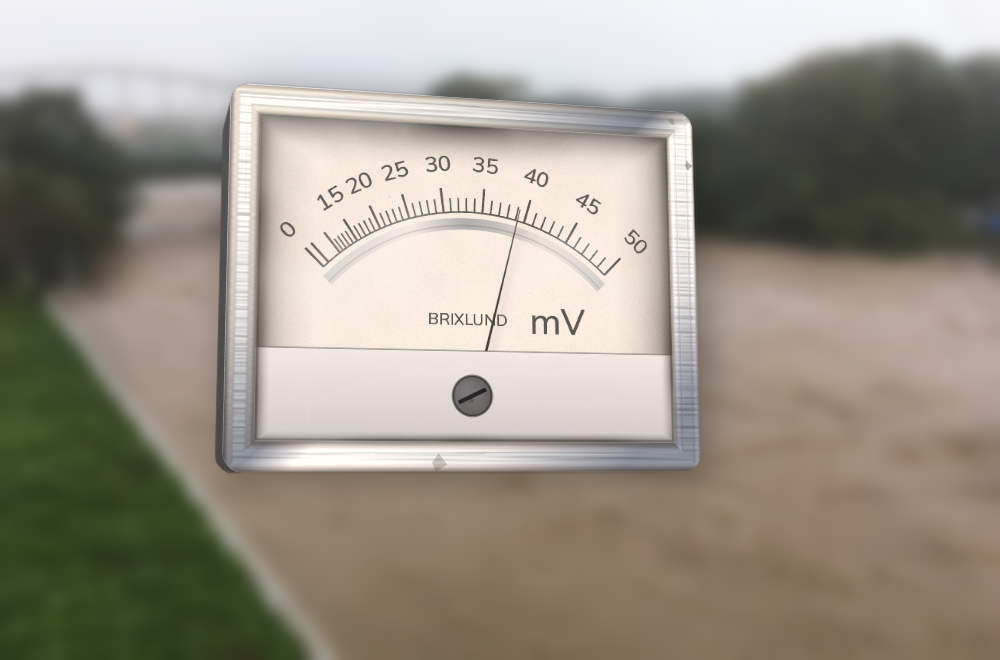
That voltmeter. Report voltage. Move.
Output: 39 mV
